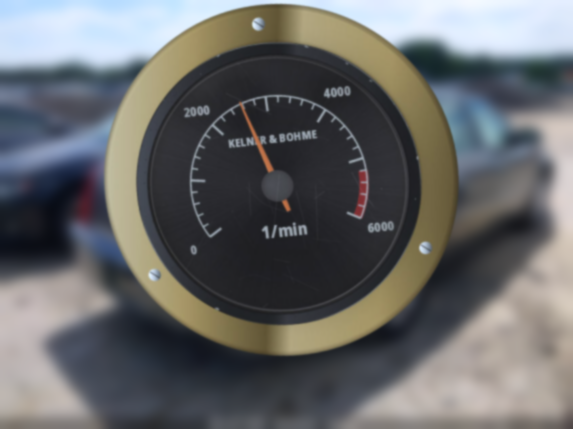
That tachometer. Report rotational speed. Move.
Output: 2600 rpm
